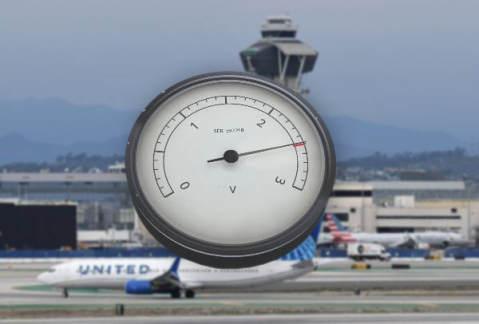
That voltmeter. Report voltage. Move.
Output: 2.5 V
